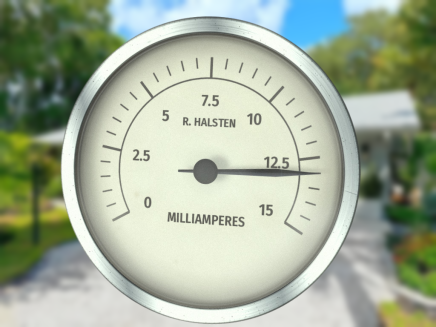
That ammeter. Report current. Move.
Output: 13 mA
